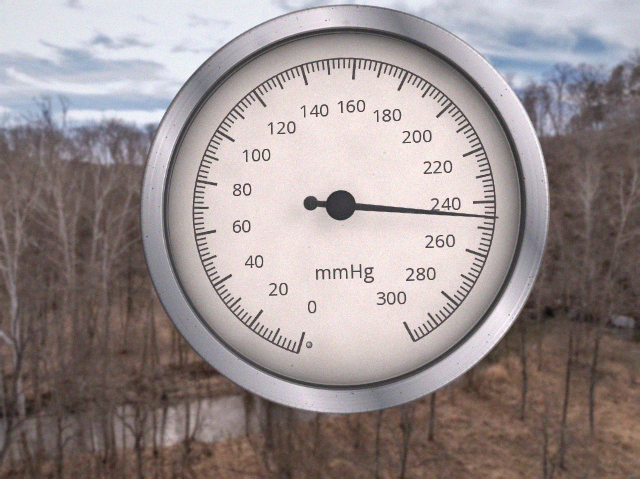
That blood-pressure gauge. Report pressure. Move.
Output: 246 mmHg
